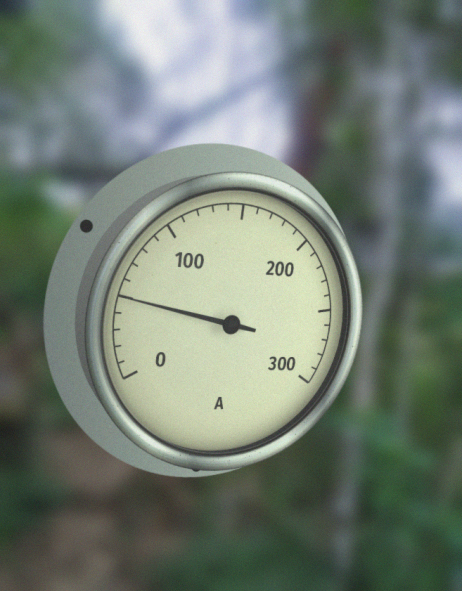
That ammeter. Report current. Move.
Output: 50 A
